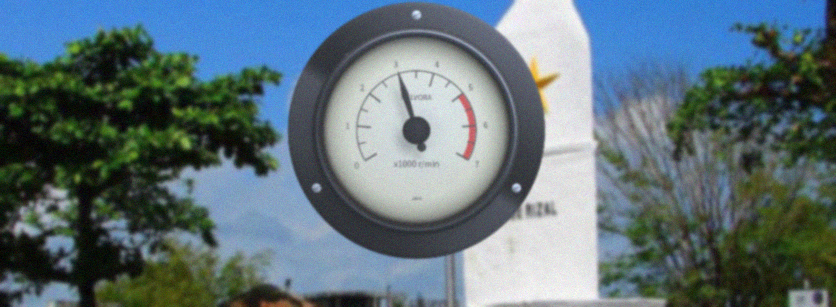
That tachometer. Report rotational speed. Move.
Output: 3000 rpm
